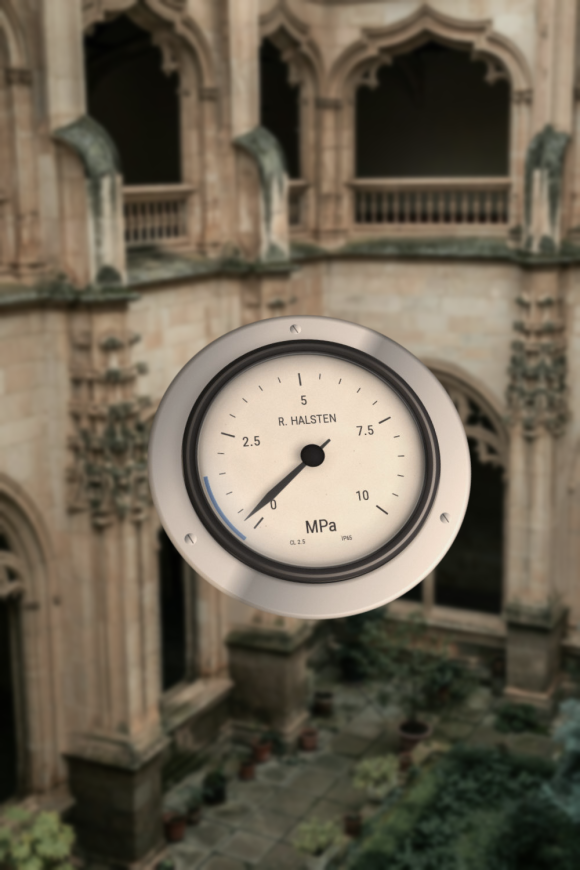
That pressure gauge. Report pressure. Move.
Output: 0.25 MPa
